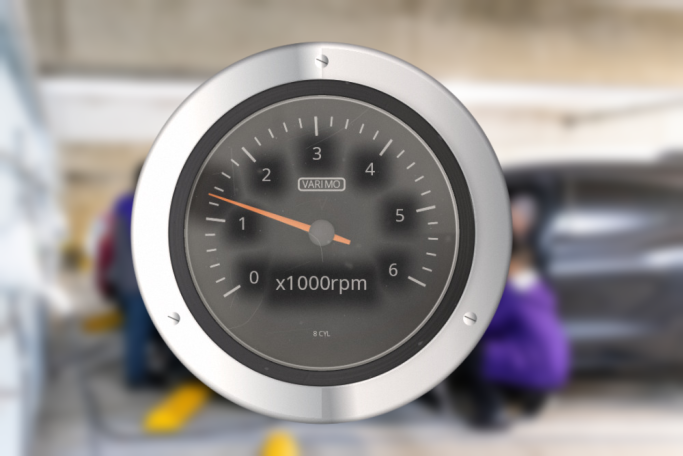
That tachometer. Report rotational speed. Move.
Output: 1300 rpm
